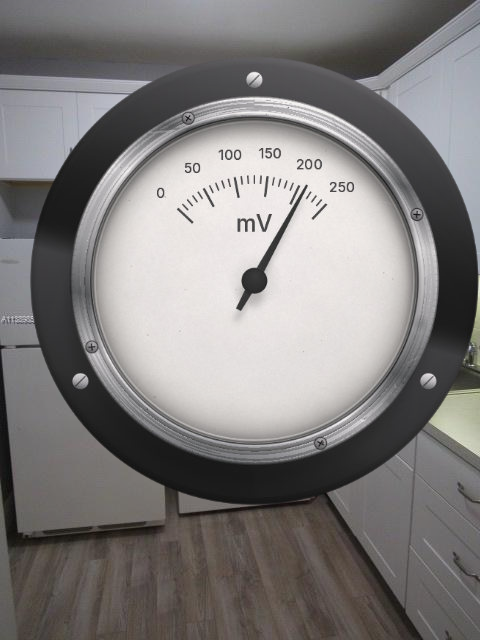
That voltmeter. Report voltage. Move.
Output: 210 mV
